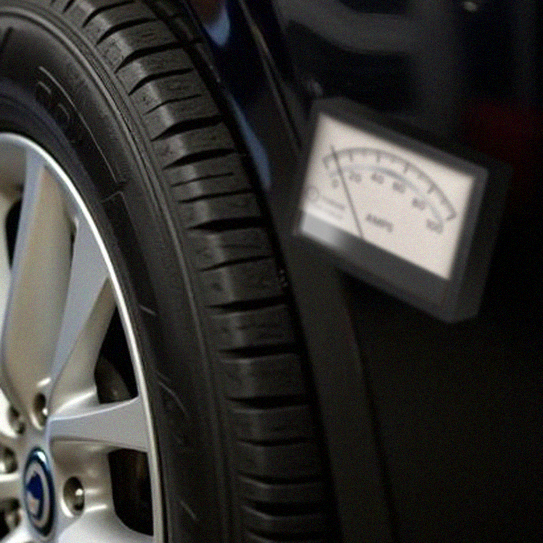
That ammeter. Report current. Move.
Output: 10 A
